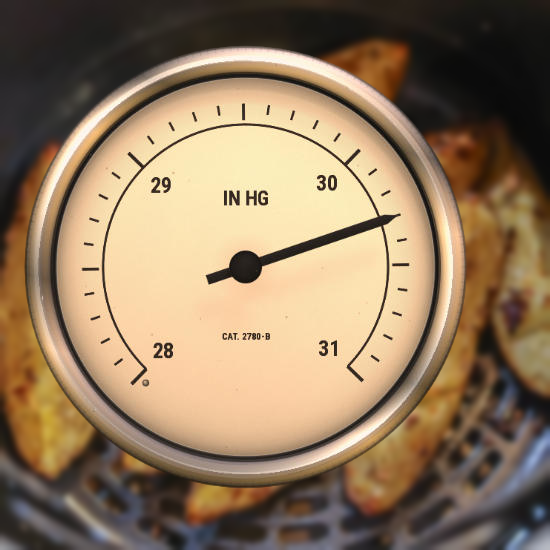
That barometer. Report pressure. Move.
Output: 30.3 inHg
